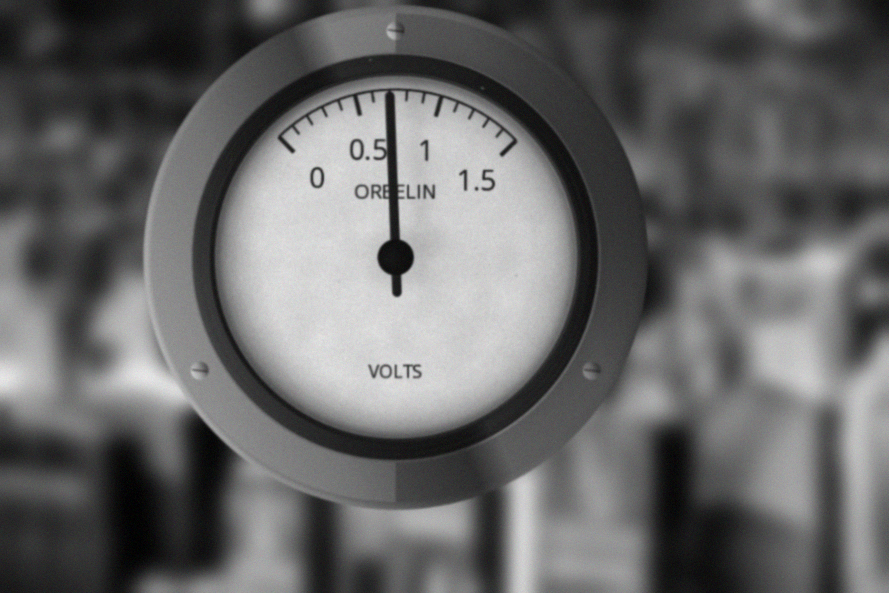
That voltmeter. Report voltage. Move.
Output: 0.7 V
